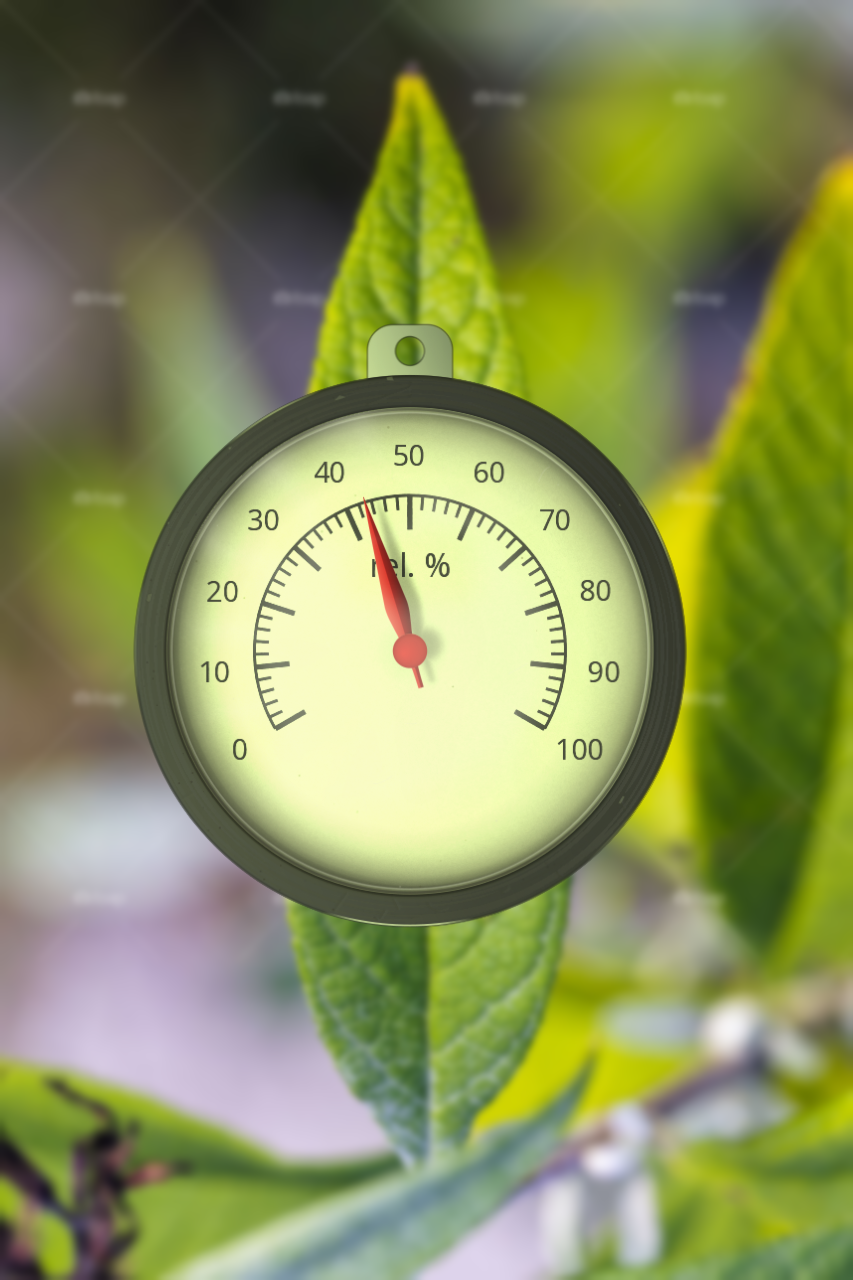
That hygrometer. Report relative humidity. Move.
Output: 43 %
